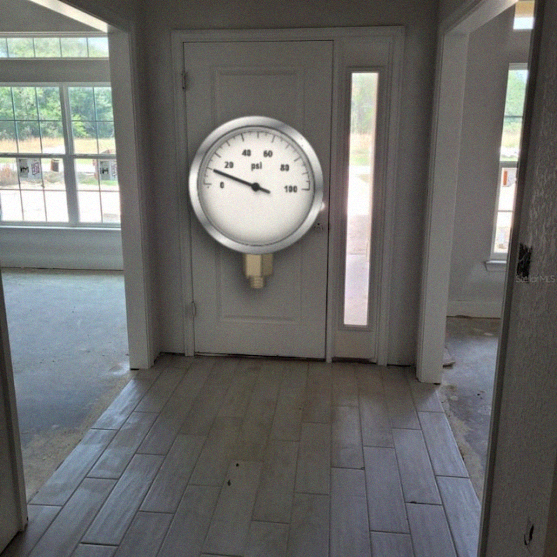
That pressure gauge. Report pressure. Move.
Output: 10 psi
